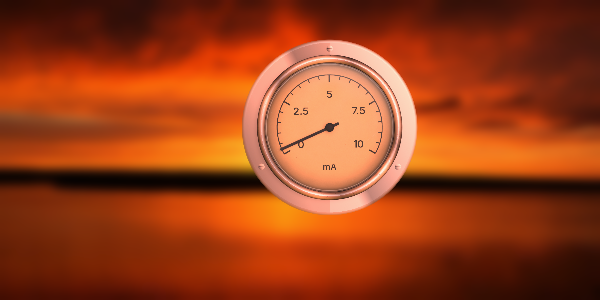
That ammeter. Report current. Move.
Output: 0.25 mA
